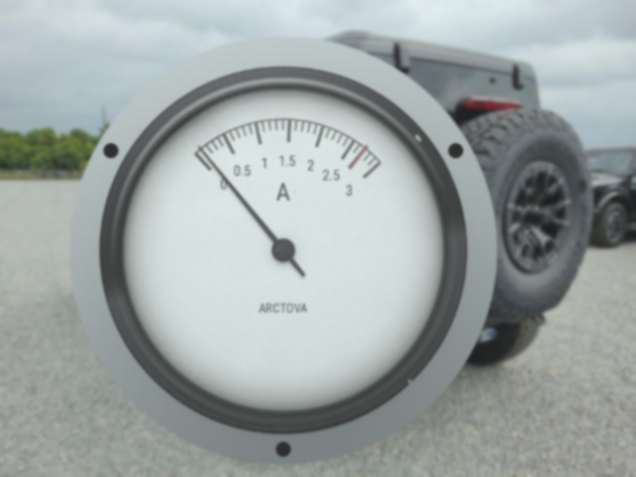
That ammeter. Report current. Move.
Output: 0.1 A
